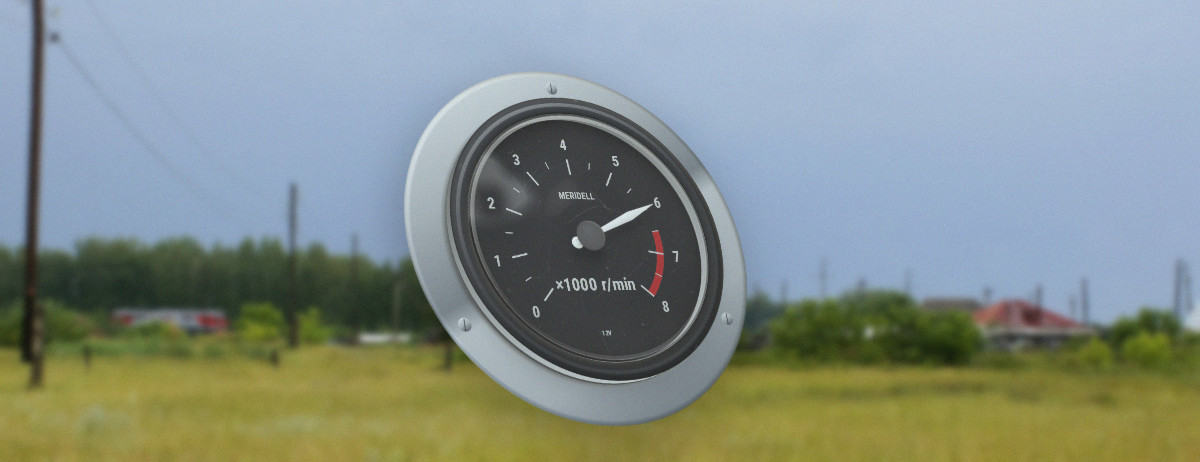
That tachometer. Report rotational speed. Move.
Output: 6000 rpm
